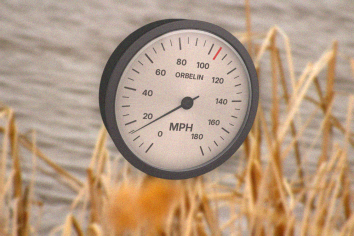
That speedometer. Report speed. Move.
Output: 15 mph
